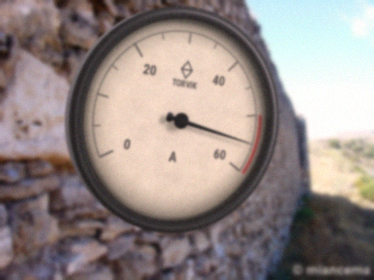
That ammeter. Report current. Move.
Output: 55 A
